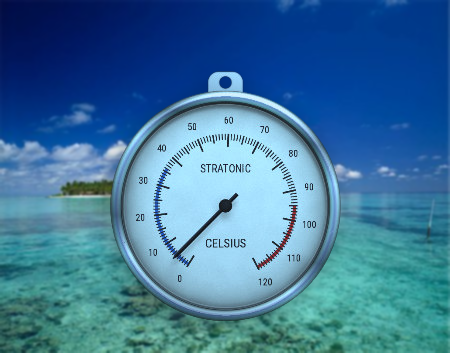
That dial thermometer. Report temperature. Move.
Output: 5 °C
